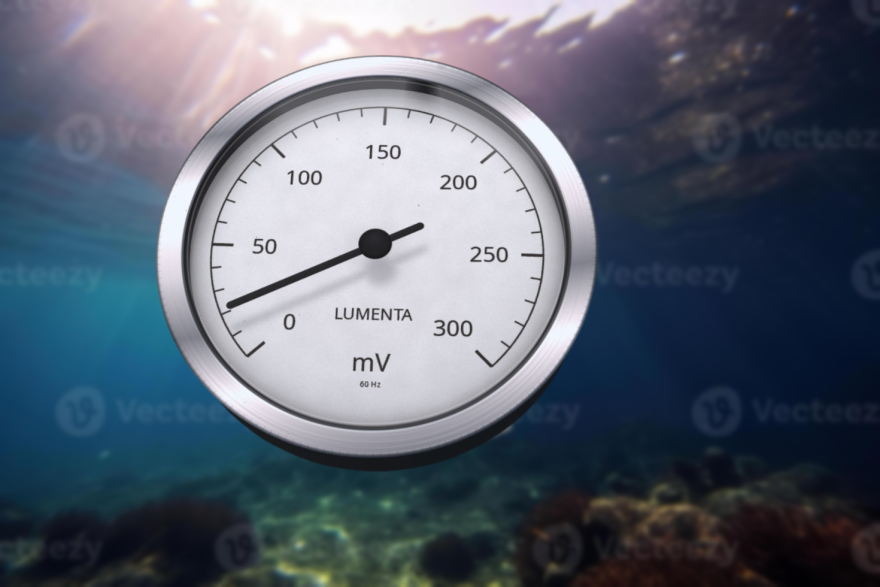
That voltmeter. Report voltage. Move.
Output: 20 mV
